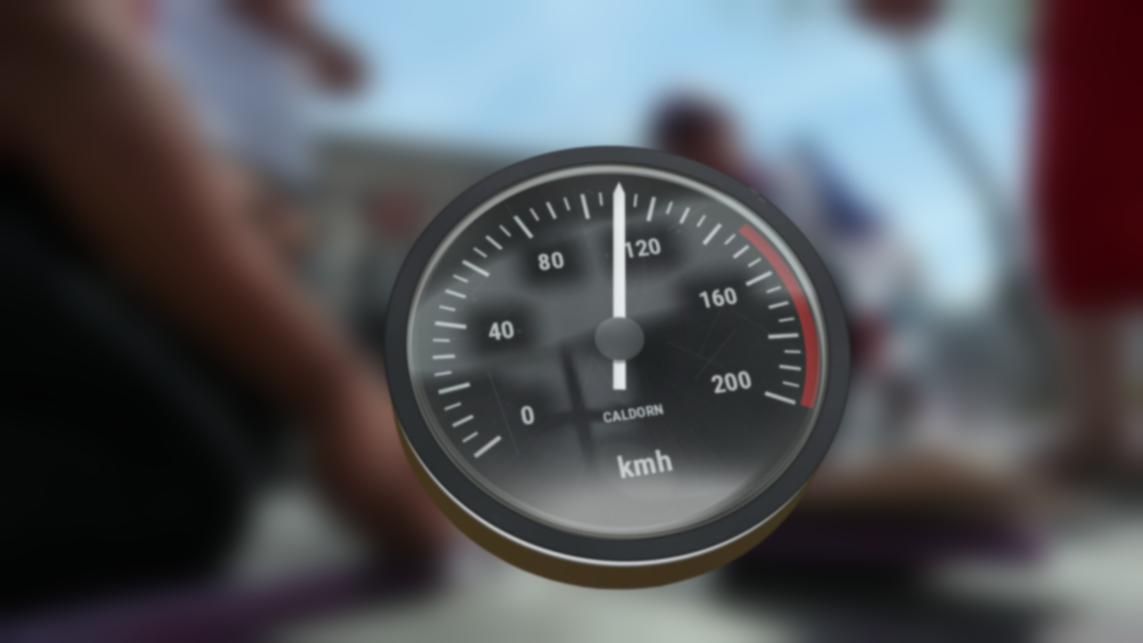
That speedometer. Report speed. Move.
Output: 110 km/h
